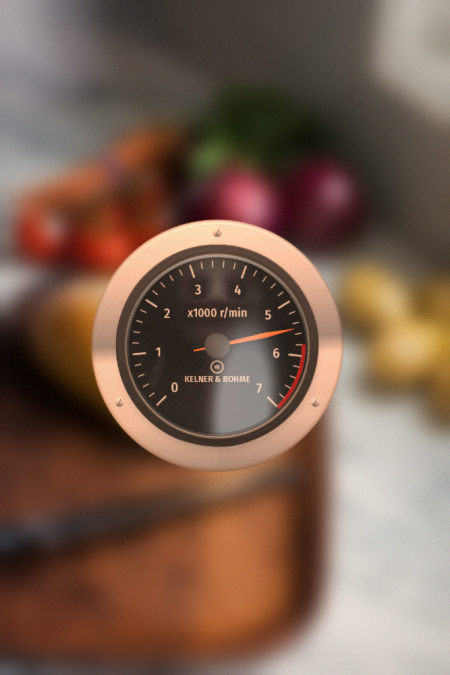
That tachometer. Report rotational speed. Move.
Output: 5500 rpm
